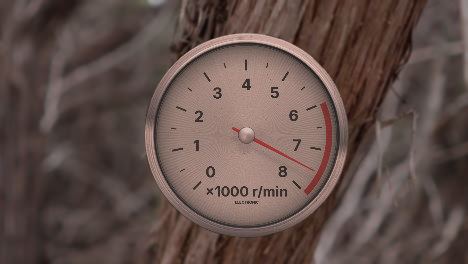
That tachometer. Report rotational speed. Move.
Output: 7500 rpm
